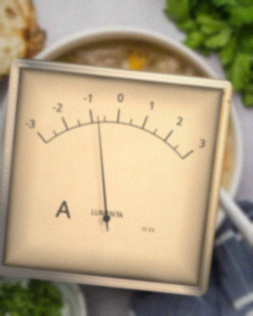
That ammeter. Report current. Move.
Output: -0.75 A
